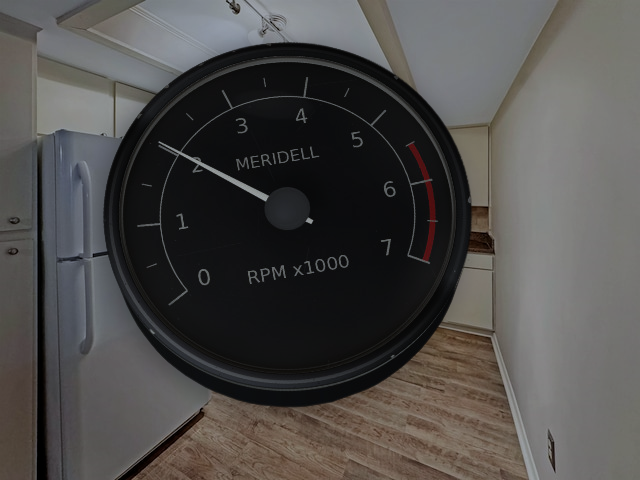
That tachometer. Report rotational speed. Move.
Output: 2000 rpm
